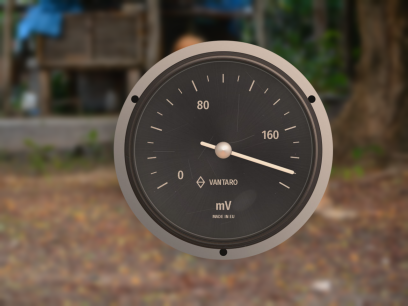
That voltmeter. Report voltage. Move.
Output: 190 mV
